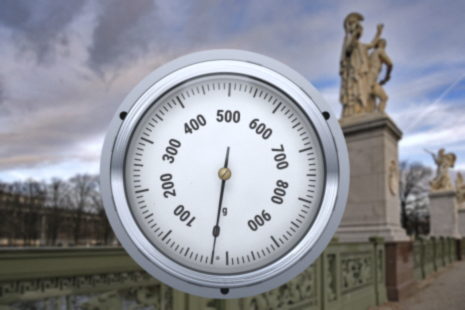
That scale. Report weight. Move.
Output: 0 g
